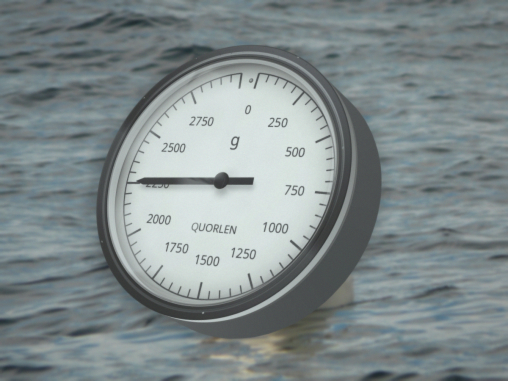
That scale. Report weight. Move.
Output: 2250 g
